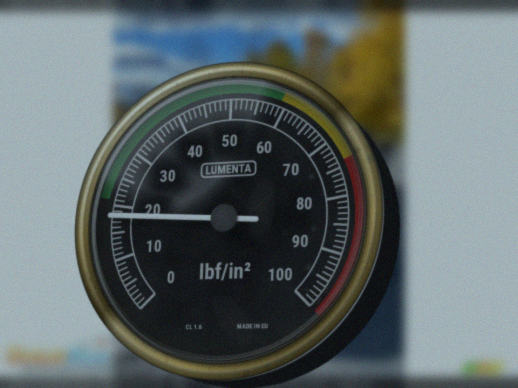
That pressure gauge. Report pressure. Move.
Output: 18 psi
